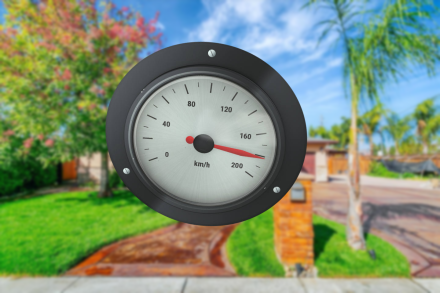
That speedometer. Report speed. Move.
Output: 180 km/h
